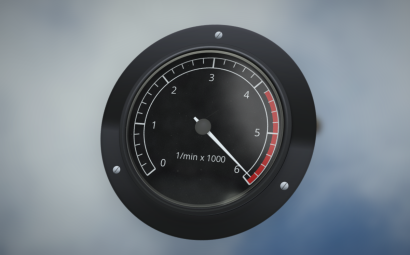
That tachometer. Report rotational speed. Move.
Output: 5900 rpm
